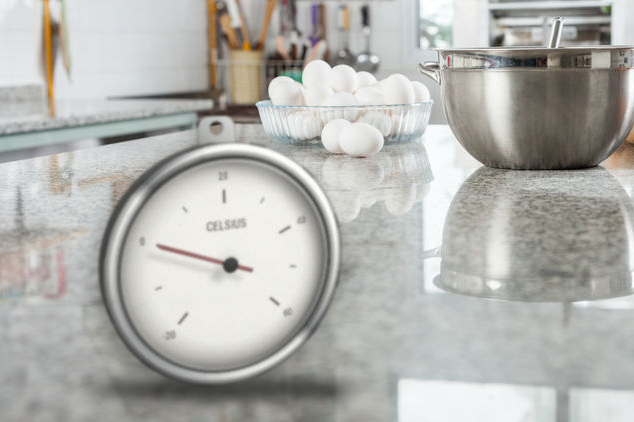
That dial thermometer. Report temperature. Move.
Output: 0 °C
